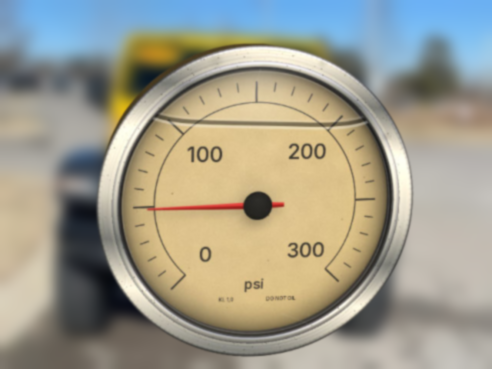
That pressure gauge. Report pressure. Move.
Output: 50 psi
